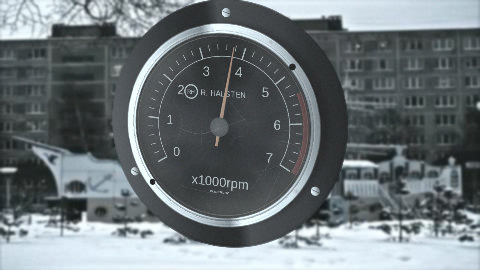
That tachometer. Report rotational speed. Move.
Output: 3800 rpm
